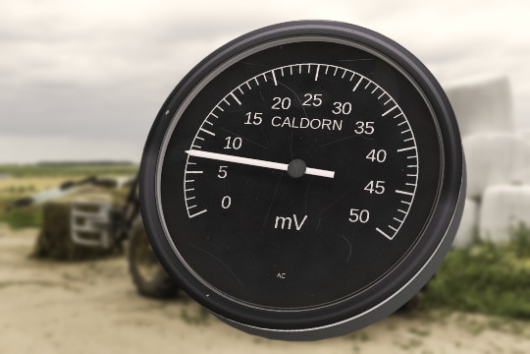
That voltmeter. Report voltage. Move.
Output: 7 mV
